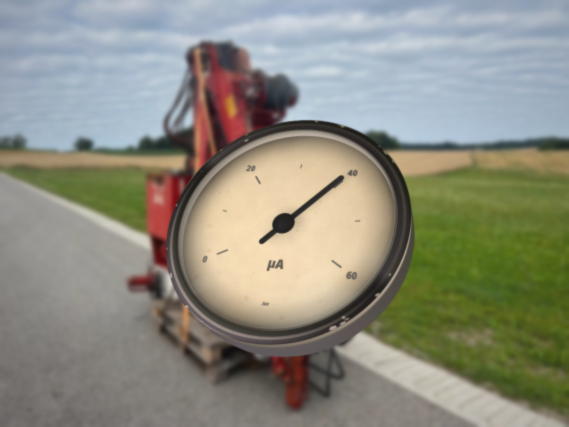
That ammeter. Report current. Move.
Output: 40 µA
